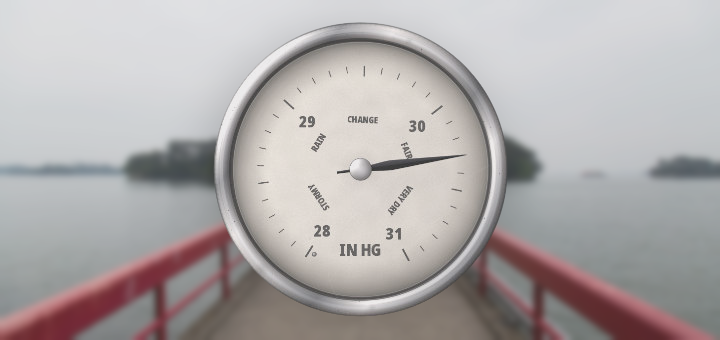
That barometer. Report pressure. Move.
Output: 30.3 inHg
